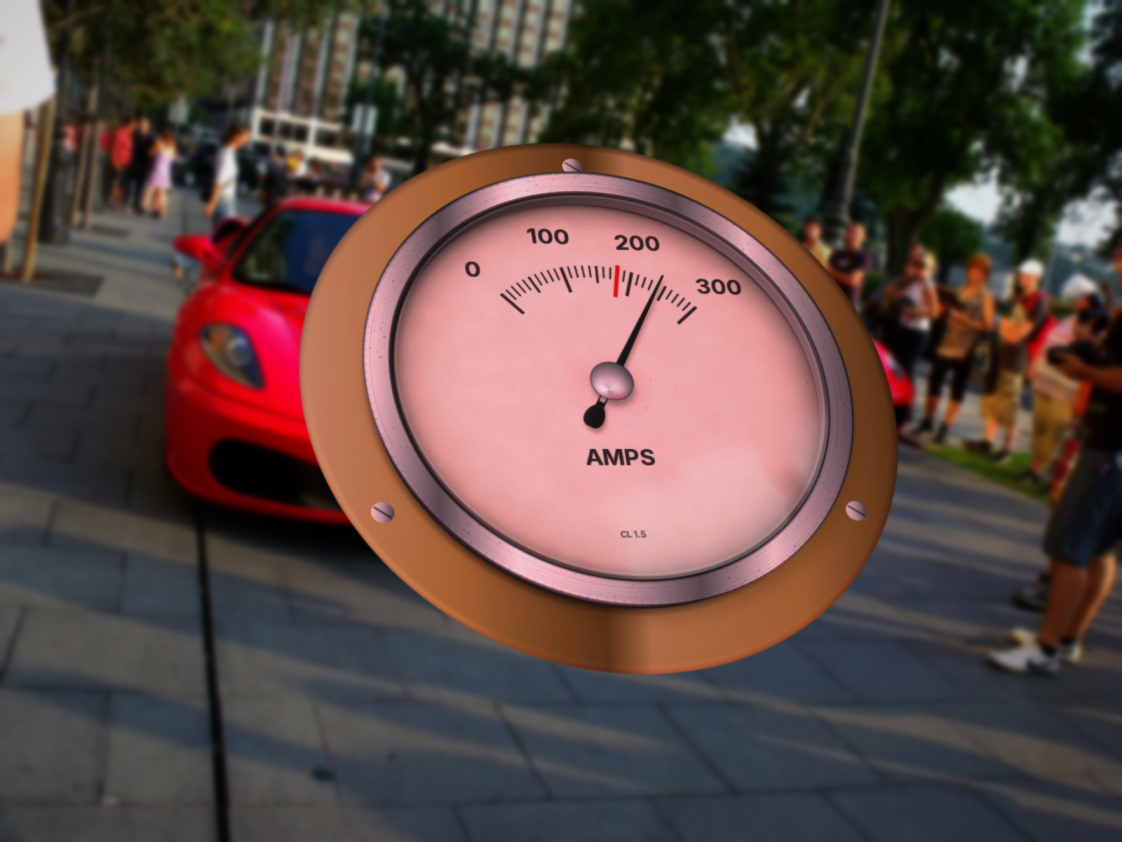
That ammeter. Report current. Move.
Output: 240 A
